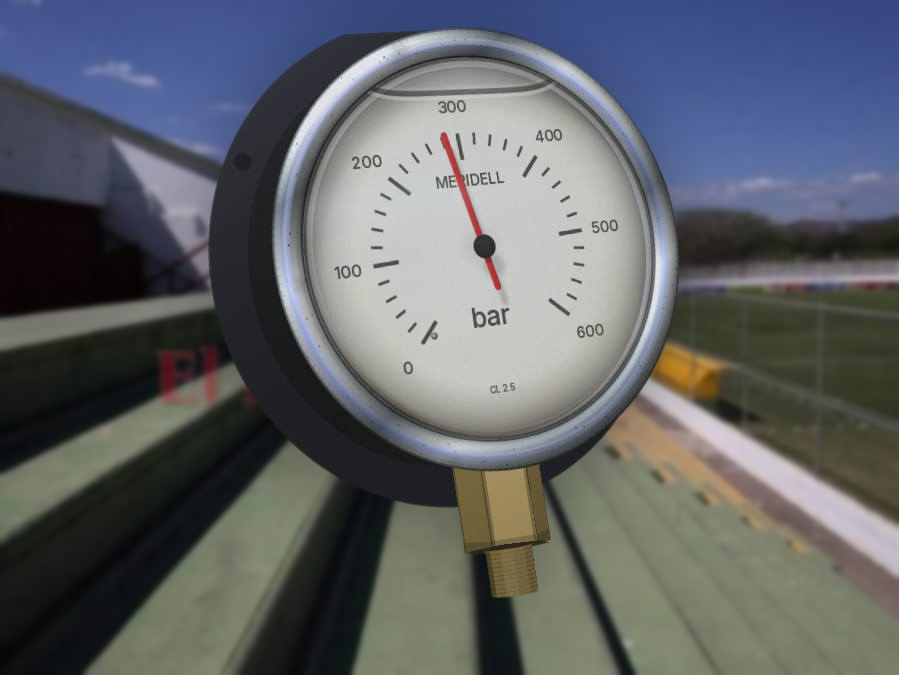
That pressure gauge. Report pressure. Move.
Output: 280 bar
